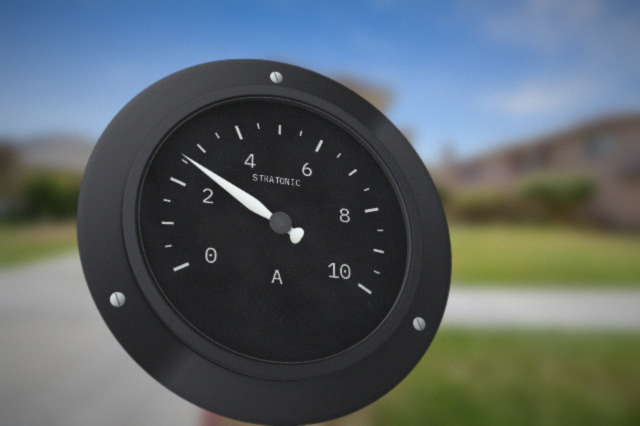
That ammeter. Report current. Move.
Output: 2.5 A
